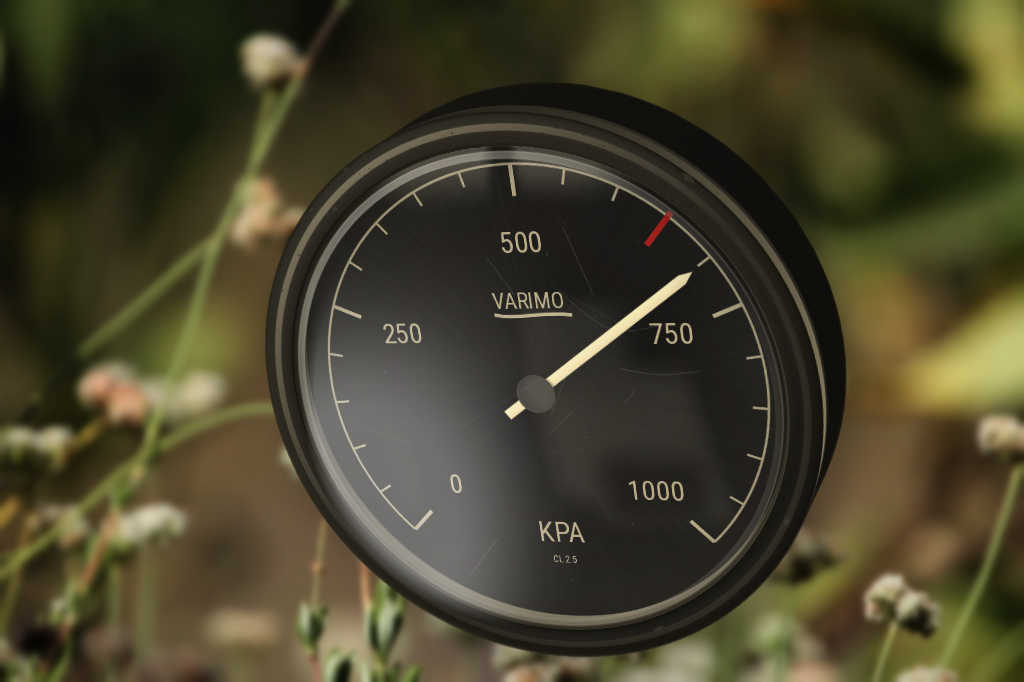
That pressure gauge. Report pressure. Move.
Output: 700 kPa
